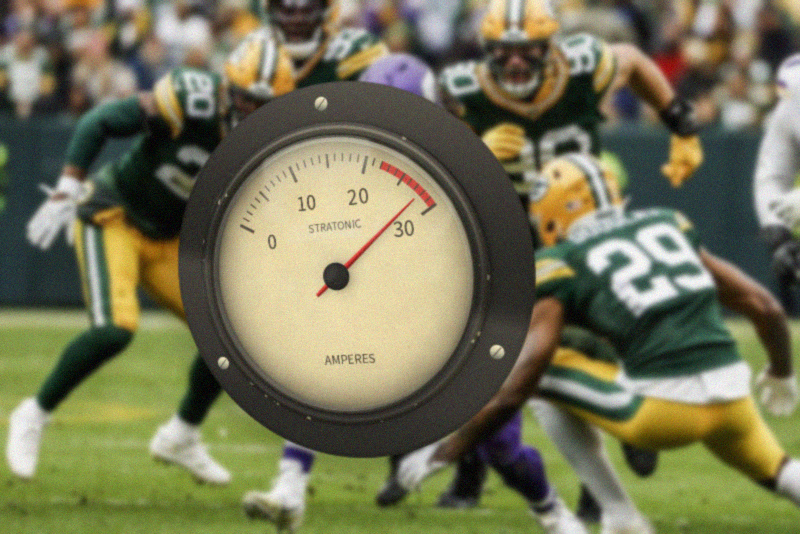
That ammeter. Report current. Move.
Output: 28 A
